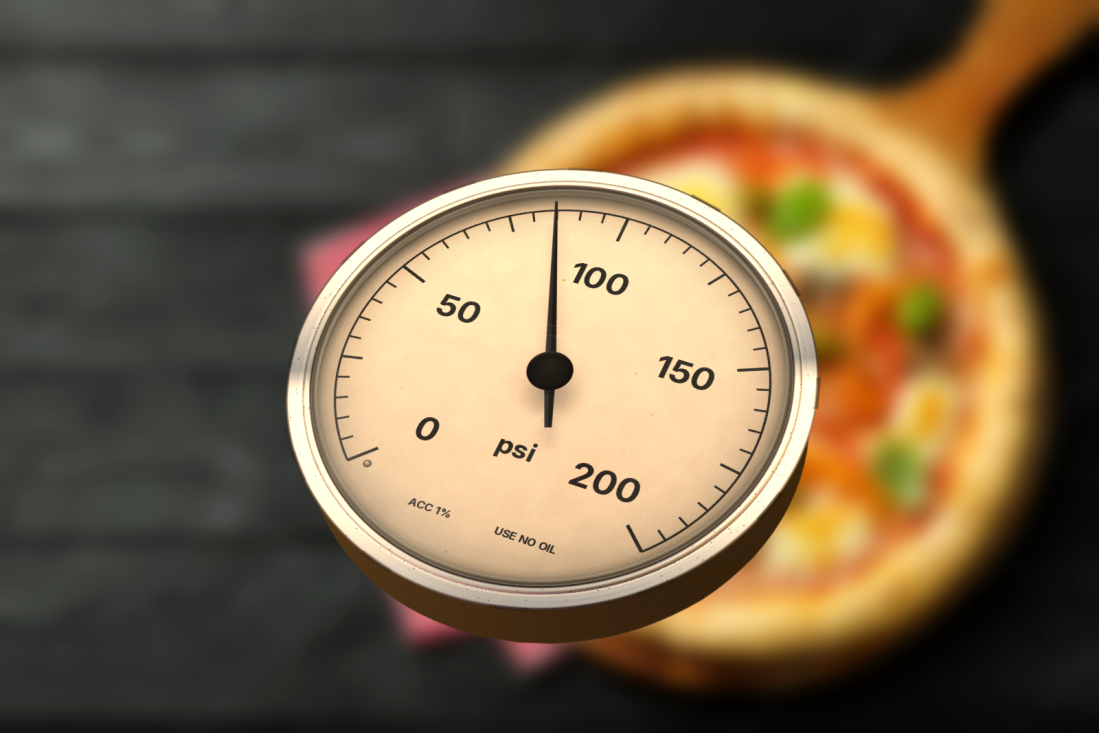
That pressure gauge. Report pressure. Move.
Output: 85 psi
